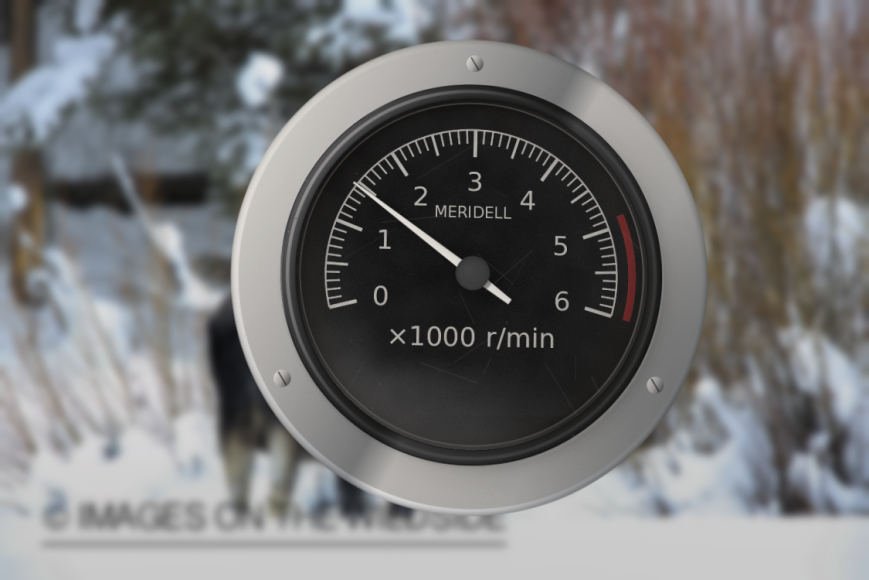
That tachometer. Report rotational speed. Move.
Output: 1450 rpm
